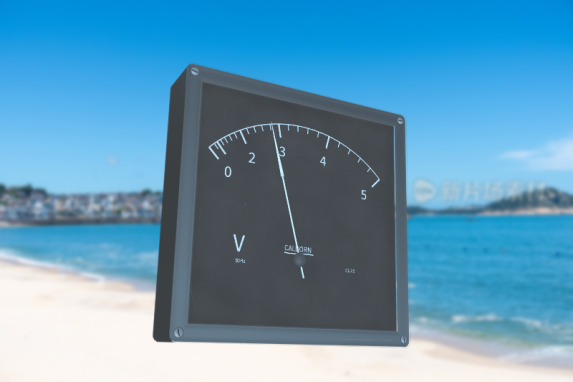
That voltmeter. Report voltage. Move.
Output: 2.8 V
